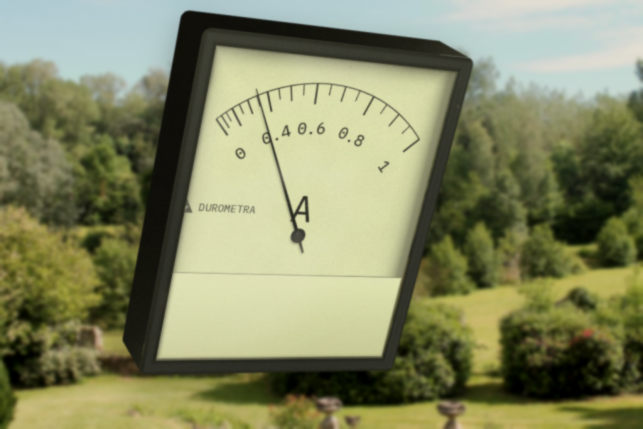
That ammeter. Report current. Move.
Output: 0.35 A
